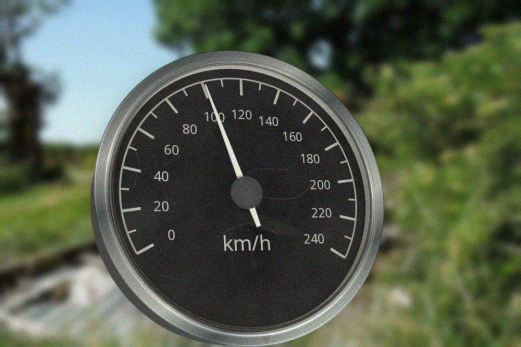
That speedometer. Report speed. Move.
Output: 100 km/h
